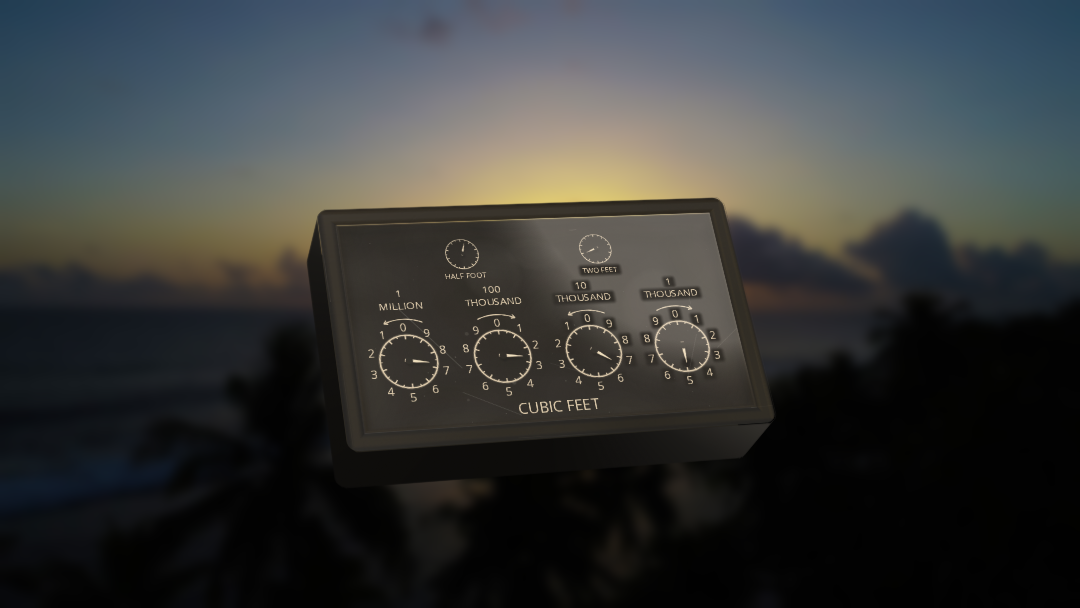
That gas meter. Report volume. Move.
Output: 726500 ft³
